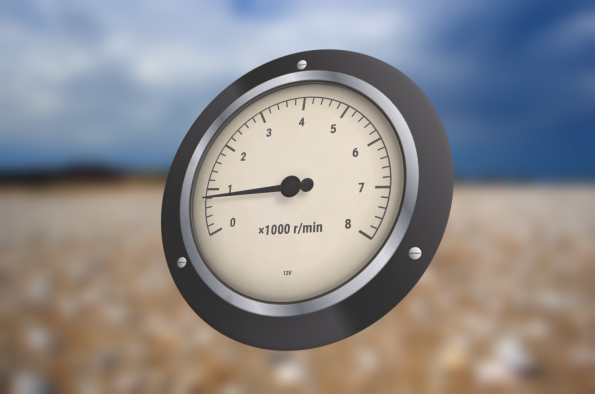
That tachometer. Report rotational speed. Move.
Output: 800 rpm
